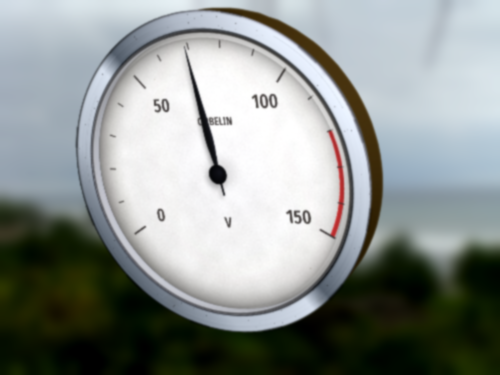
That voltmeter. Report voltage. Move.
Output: 70 V
